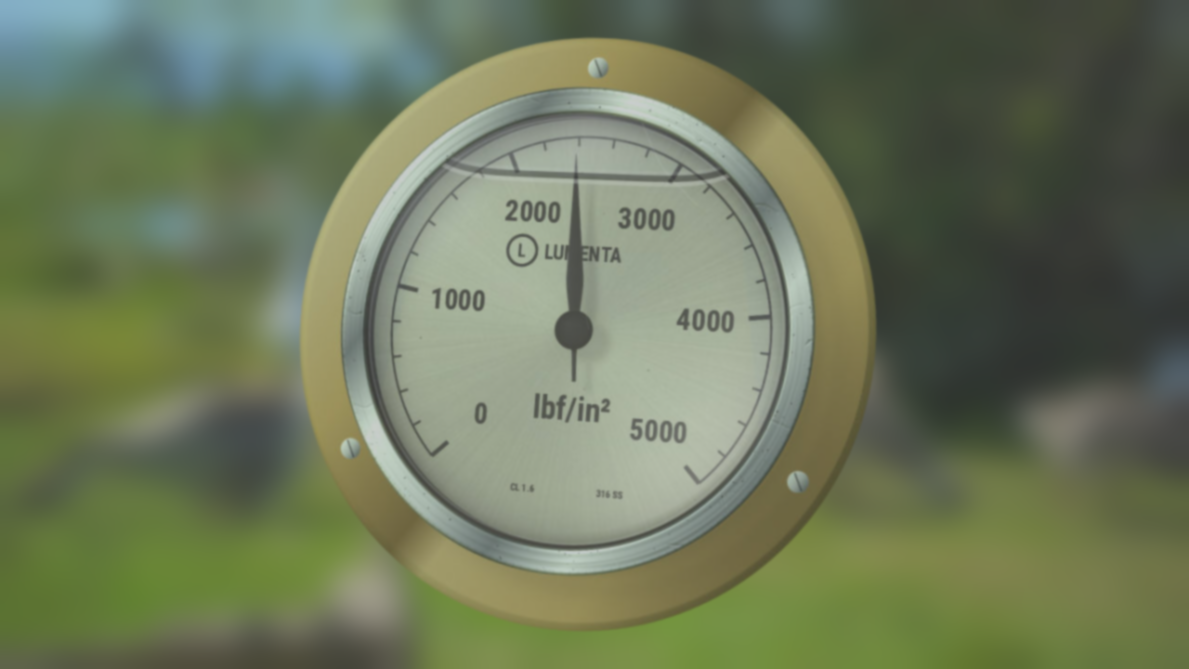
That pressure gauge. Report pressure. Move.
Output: 2400 psi
